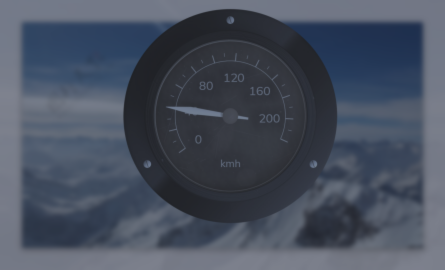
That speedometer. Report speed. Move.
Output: 40 km/h
